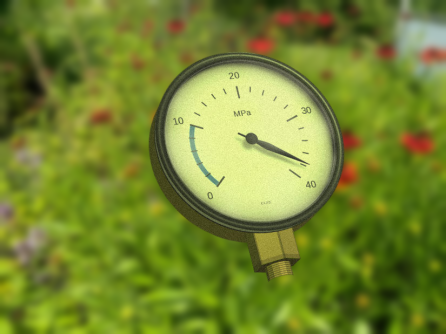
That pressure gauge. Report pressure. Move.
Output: 38 MPa
